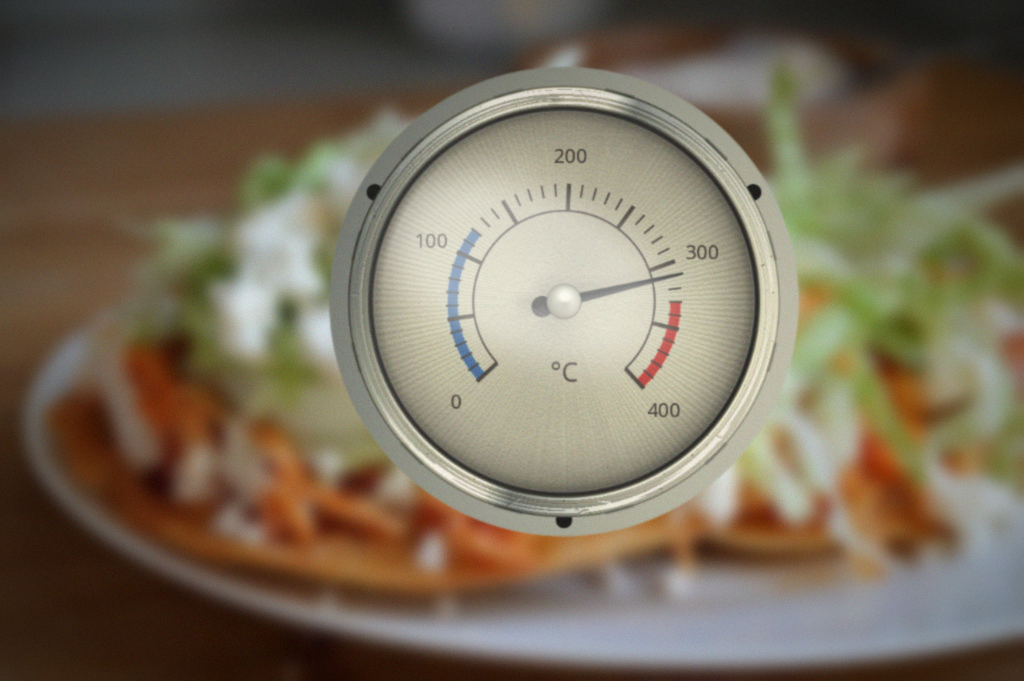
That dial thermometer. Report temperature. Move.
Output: 310 °C
